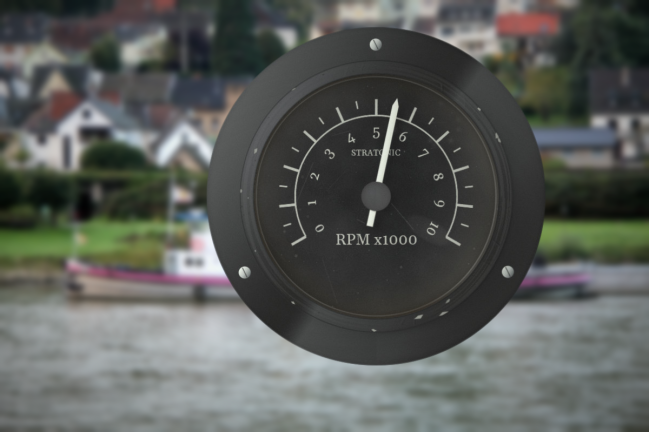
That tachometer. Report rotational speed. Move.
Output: 5500 rpm
